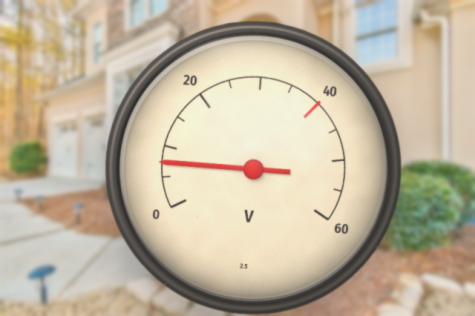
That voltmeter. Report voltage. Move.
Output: 7.5 V
